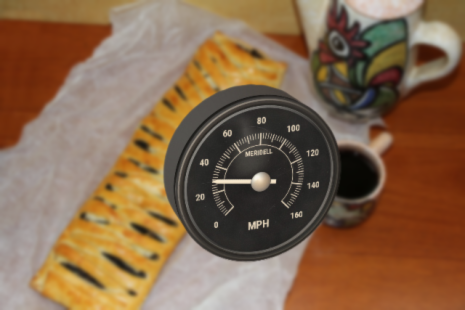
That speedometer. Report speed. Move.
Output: 30 mph
